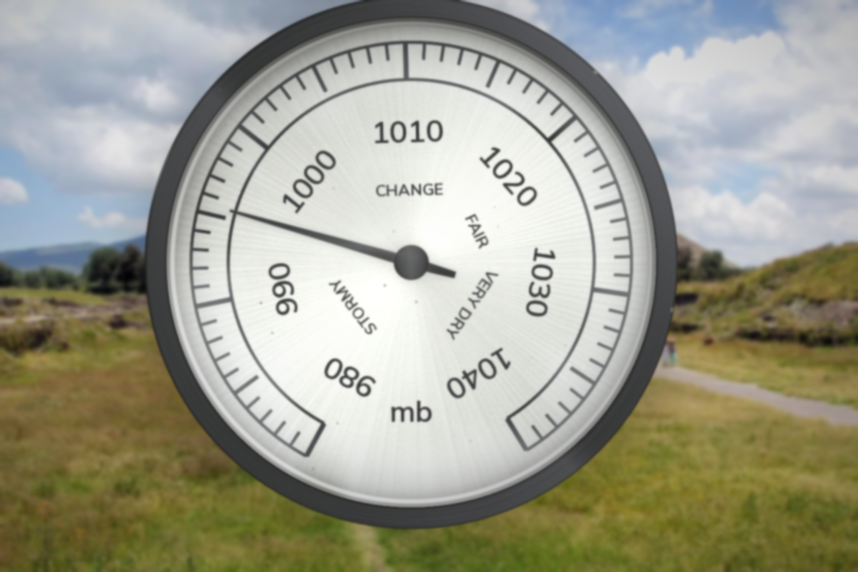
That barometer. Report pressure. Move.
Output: 995.5 mbar
